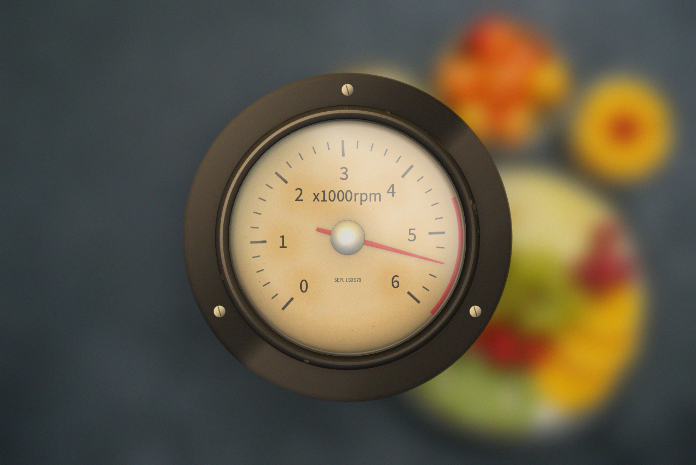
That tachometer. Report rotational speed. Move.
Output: 5400 rpm
